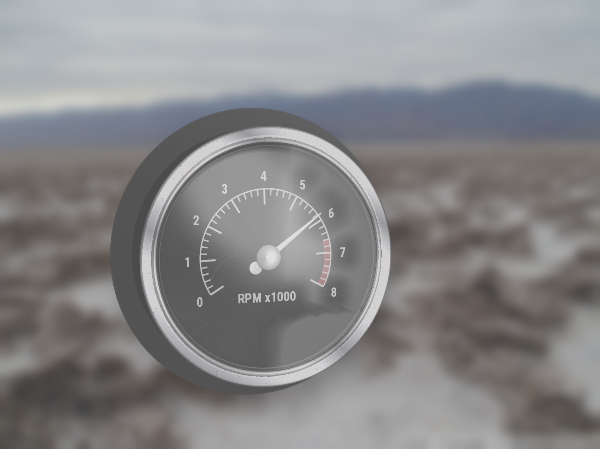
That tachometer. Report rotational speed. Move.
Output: 5800 rpm
